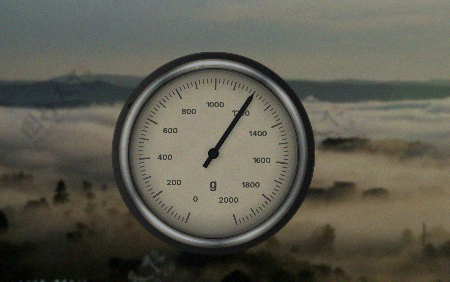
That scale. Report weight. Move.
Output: 1200 g
